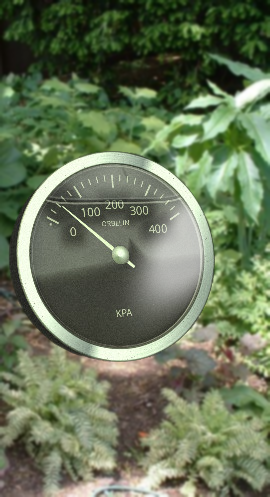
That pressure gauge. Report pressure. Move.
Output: 40 kPa
